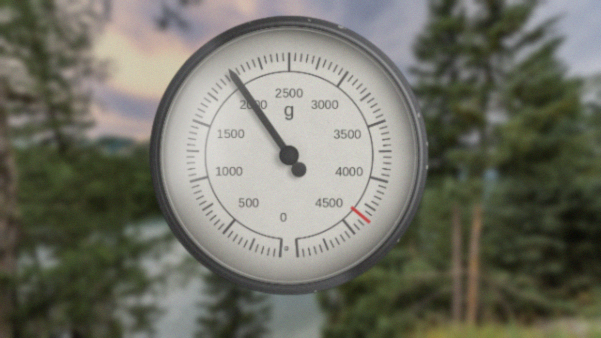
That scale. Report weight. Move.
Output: 2000 g
